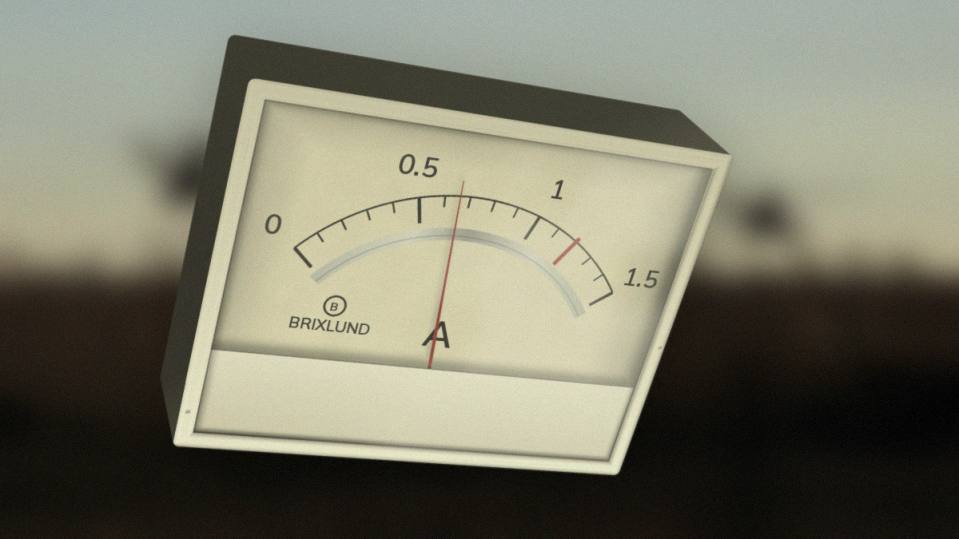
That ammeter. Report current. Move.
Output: 0.65 A
